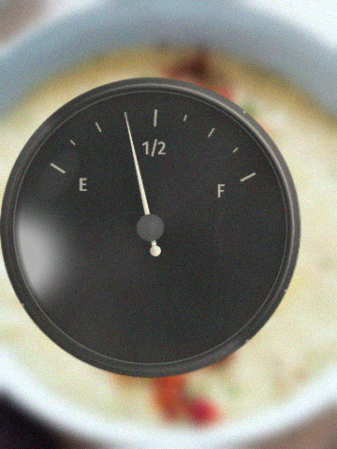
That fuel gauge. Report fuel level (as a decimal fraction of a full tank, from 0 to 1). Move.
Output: 0.375
